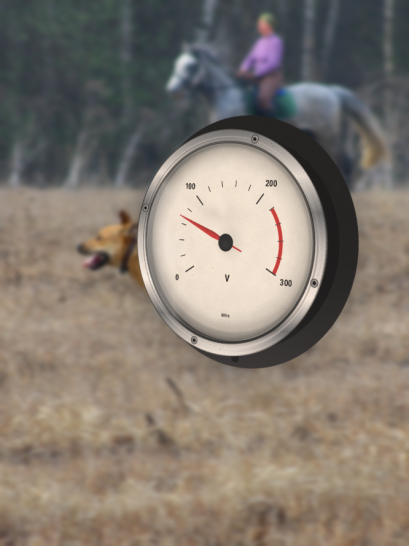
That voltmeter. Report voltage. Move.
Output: 70 V
